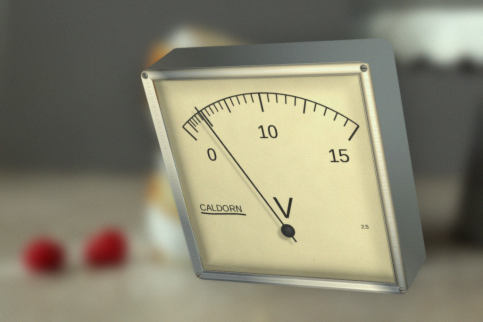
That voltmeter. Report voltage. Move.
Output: 5 V
